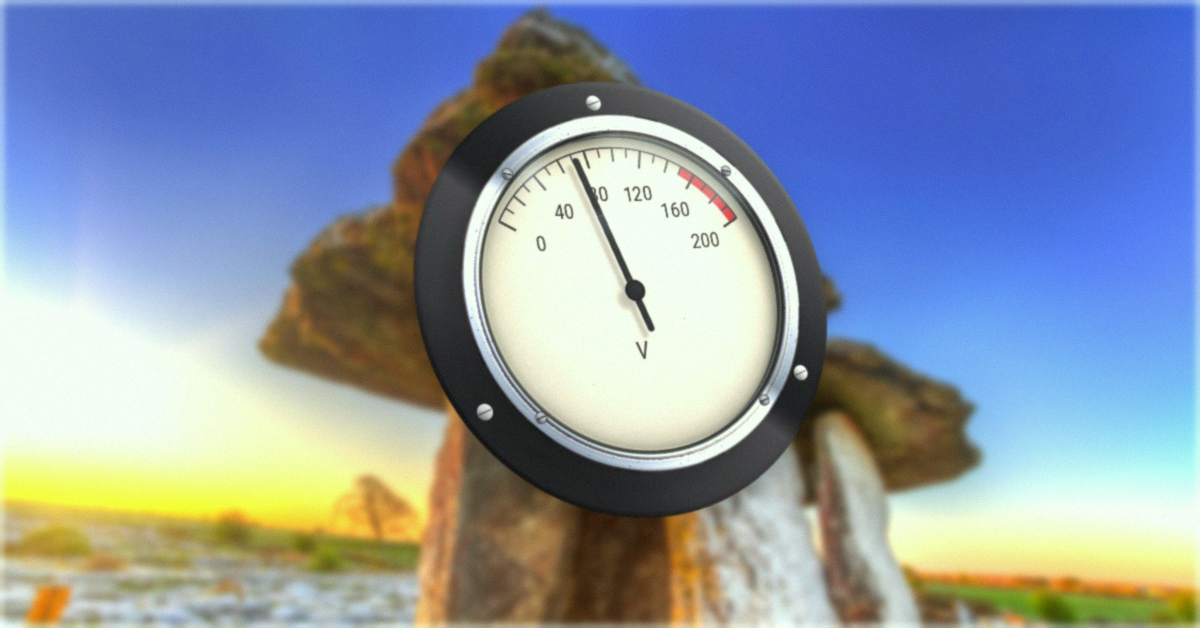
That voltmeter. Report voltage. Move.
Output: 70 V
